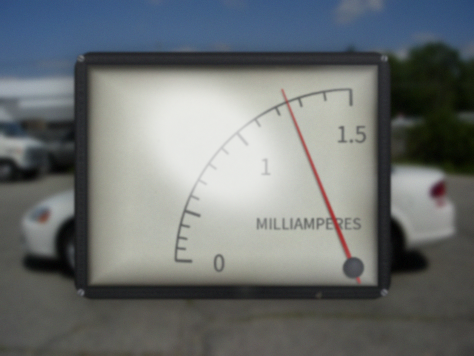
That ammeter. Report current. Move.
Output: 1.25 mA
